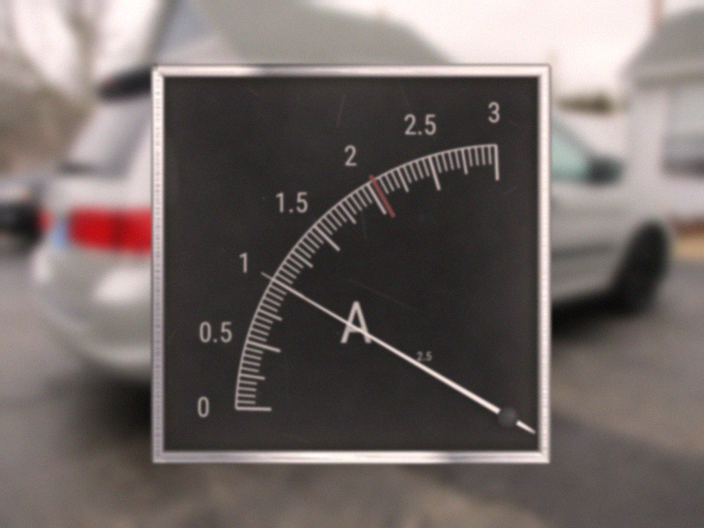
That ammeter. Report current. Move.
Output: 1 A
